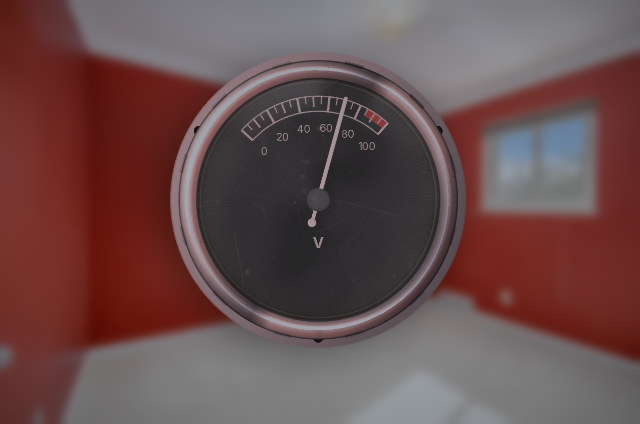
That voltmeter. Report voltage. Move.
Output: 70 V
